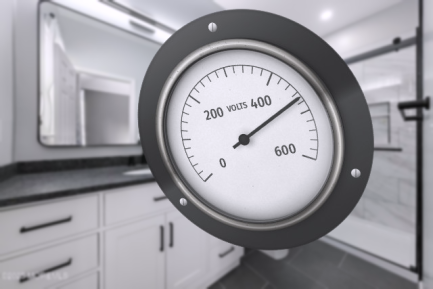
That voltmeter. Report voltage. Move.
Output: 470 V
